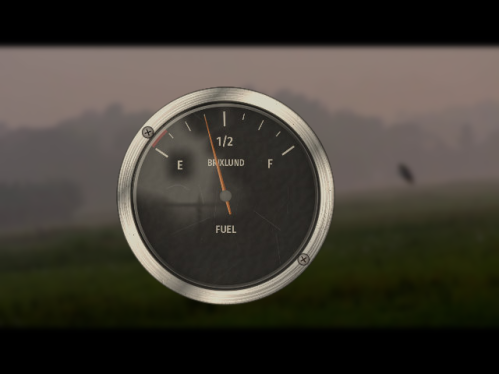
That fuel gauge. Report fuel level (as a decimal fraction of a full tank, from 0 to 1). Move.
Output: 0.375
